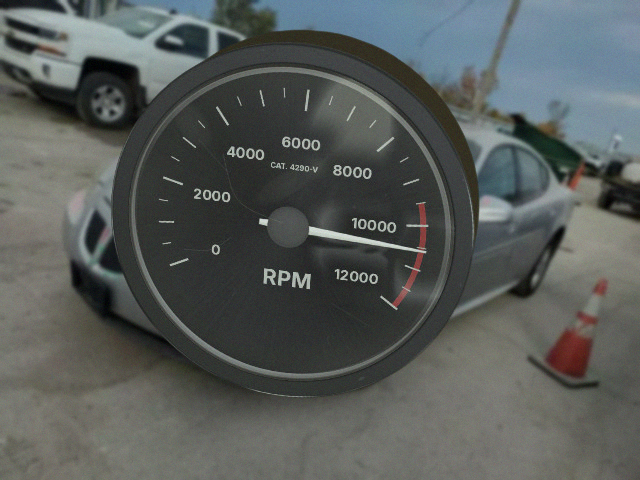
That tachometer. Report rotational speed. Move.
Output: 10500 rpm
